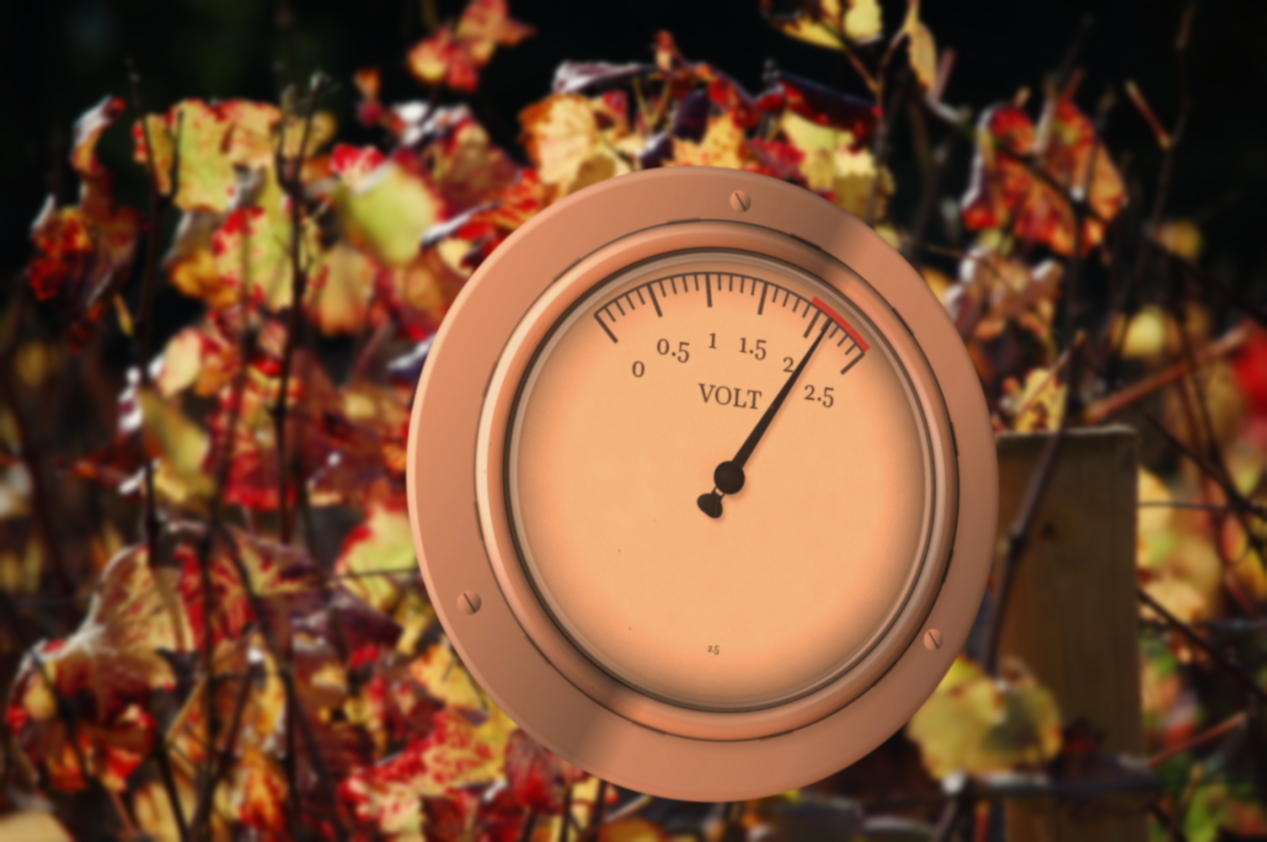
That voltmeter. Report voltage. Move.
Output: 2.1 V
